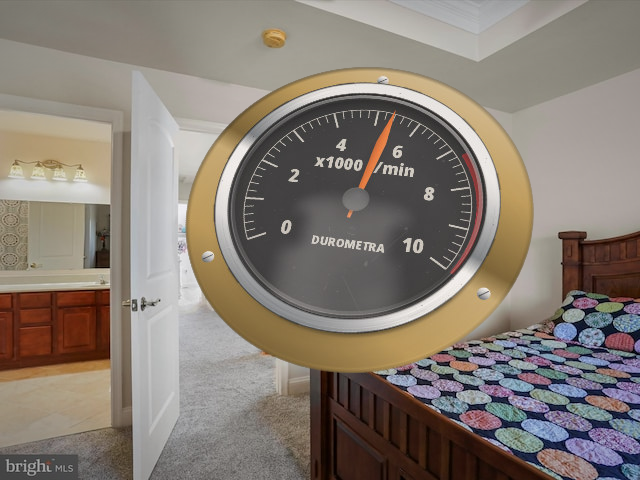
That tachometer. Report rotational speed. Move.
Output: 5400 rpm
